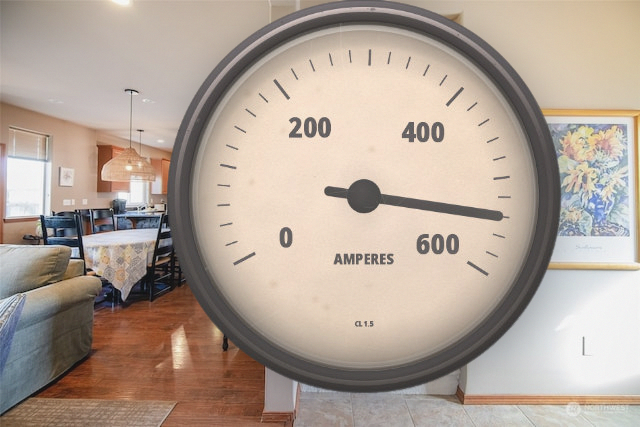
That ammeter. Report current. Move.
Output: 540 A
